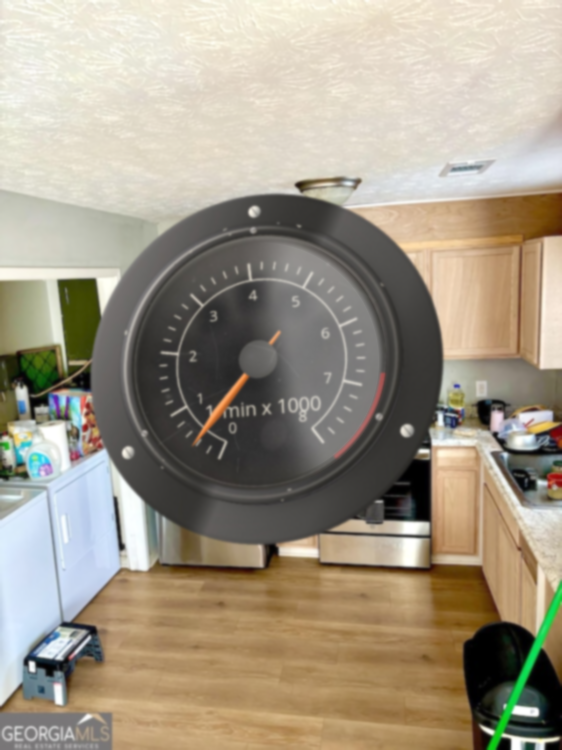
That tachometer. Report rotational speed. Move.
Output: 400 rpm
